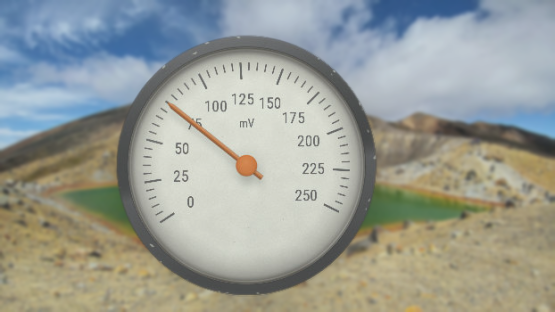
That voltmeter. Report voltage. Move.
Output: 75 mV
